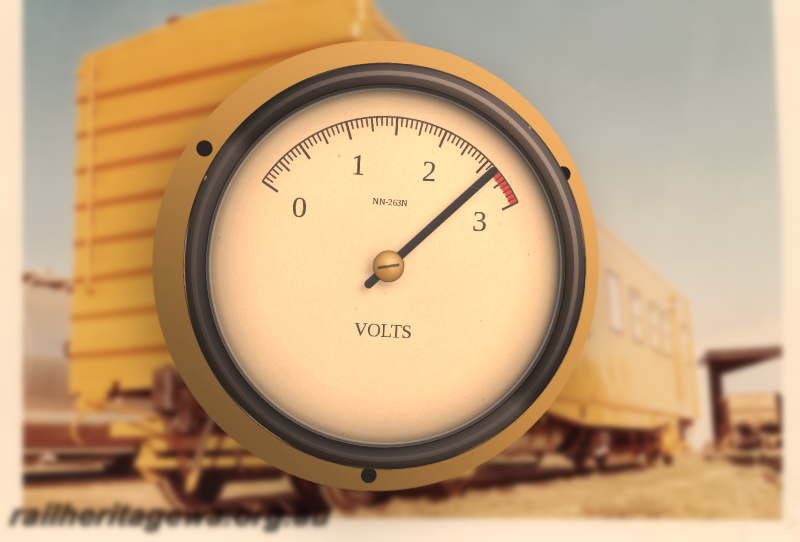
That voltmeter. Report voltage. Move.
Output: 2.6 V
